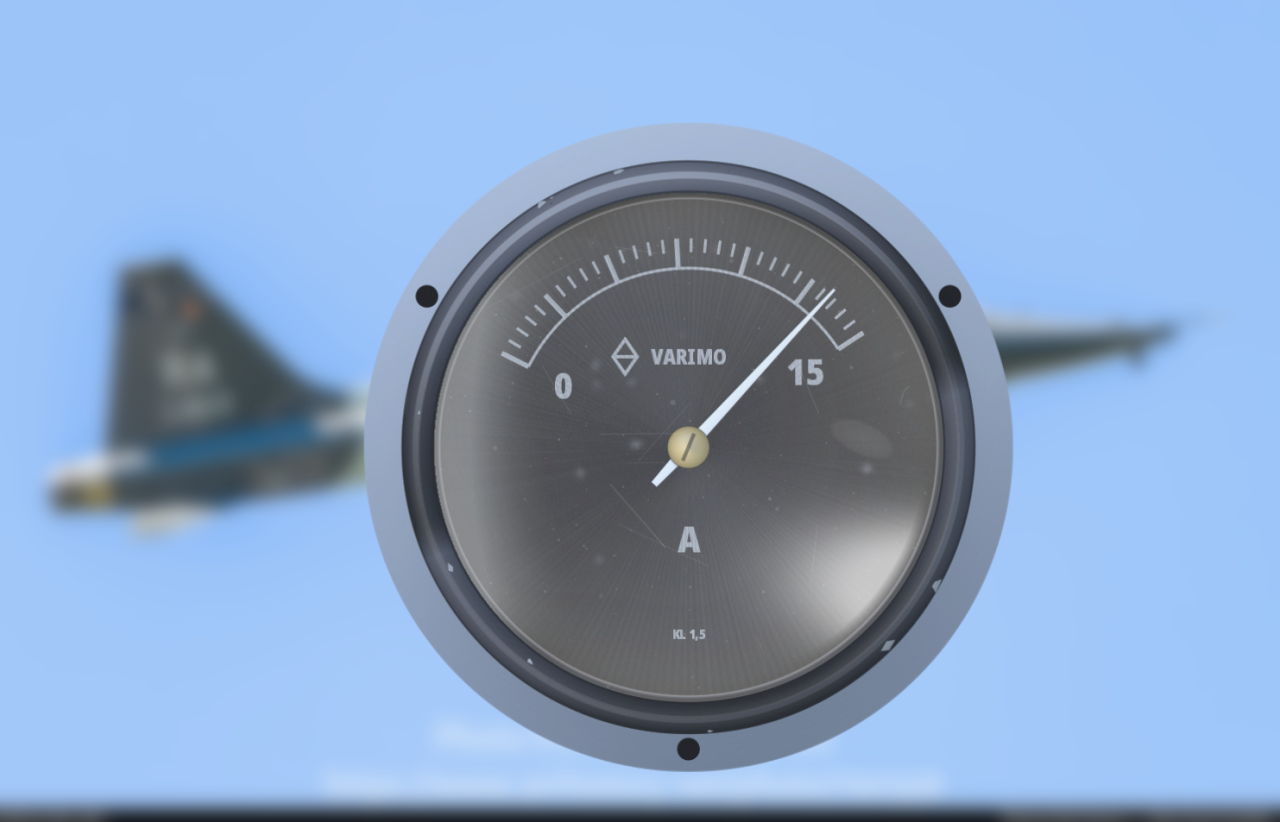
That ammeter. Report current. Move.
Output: 13.25 A
